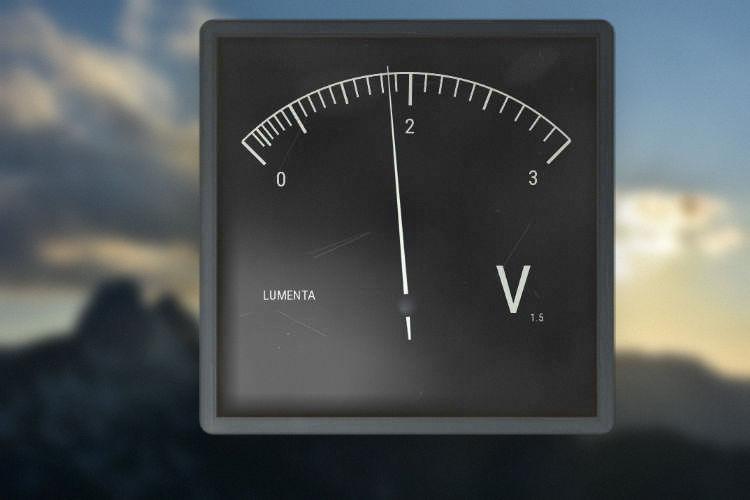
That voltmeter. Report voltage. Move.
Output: 1.85 V
